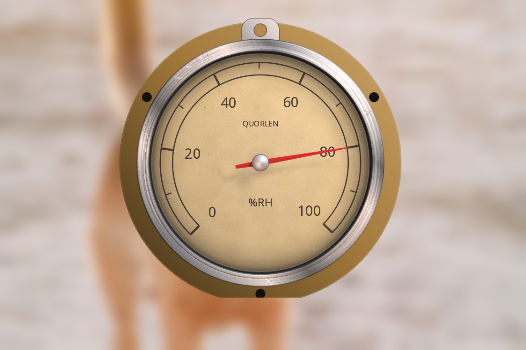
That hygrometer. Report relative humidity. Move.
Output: 80 %
